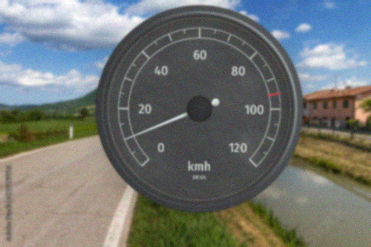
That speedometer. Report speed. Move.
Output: 10 km/h
